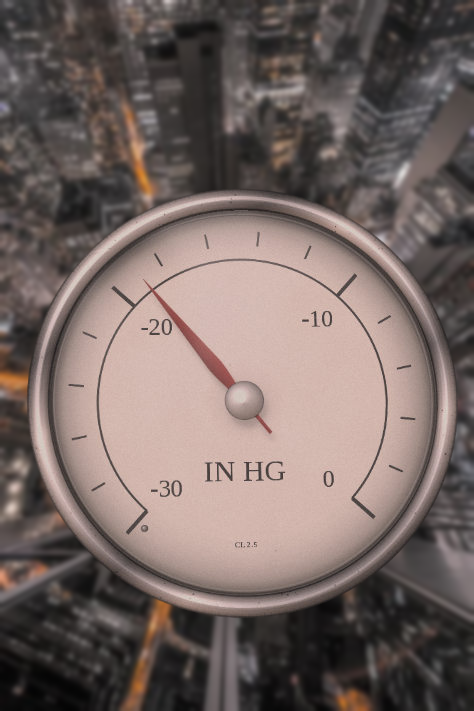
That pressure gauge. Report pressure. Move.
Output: -19 inHg
